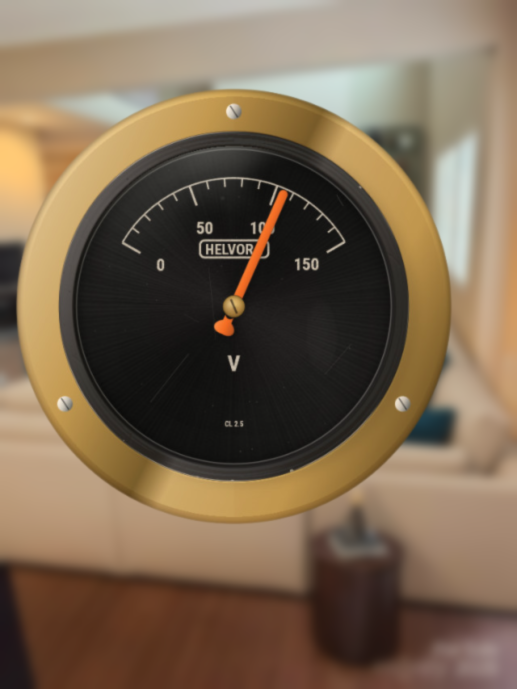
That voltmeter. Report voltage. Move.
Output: 105 V
